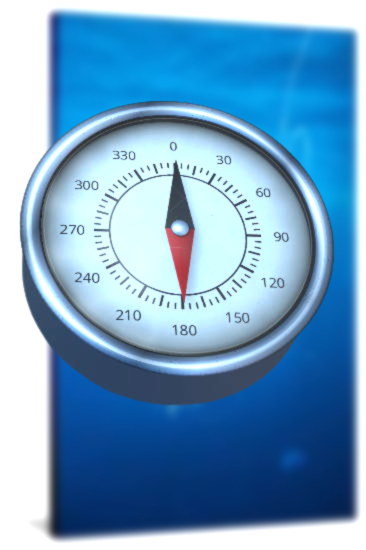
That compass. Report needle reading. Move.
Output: 180 °
